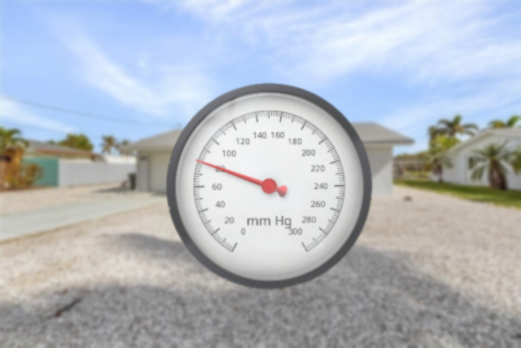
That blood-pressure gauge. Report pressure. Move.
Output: 80 mmHg
